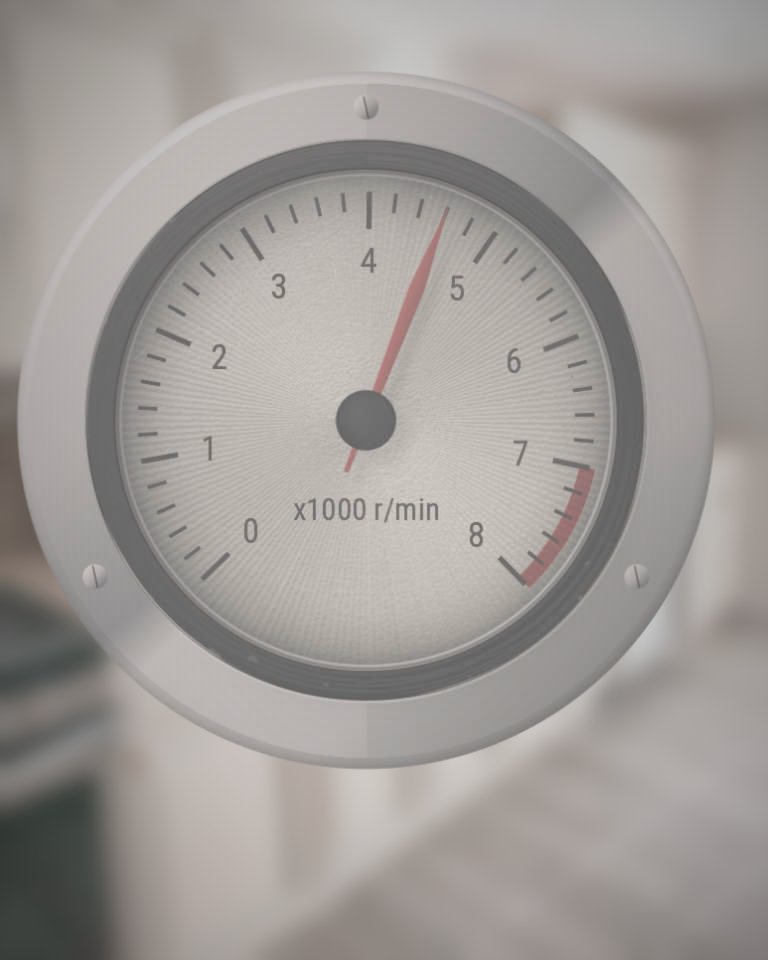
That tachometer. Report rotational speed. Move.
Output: 4600 rpm
